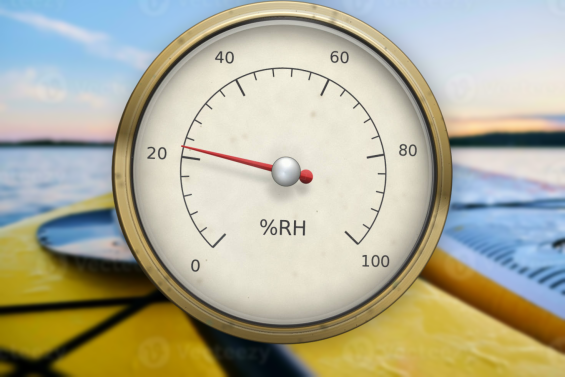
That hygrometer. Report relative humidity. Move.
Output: 22 %
